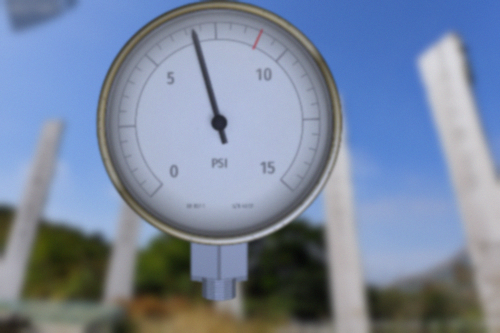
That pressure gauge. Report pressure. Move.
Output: 6.75 psi
